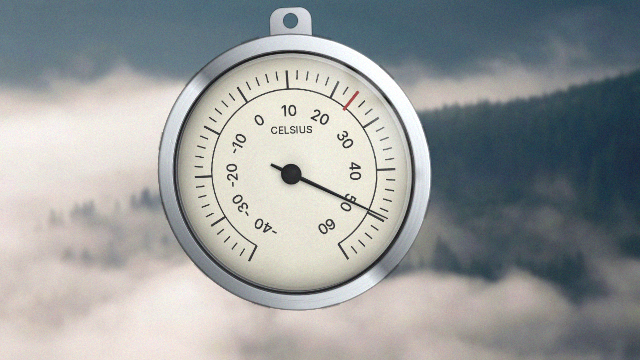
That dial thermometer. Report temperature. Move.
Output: 49 °C
